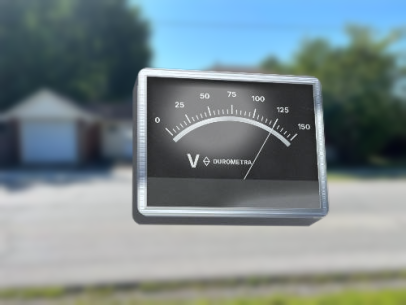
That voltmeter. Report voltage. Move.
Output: 125 V
